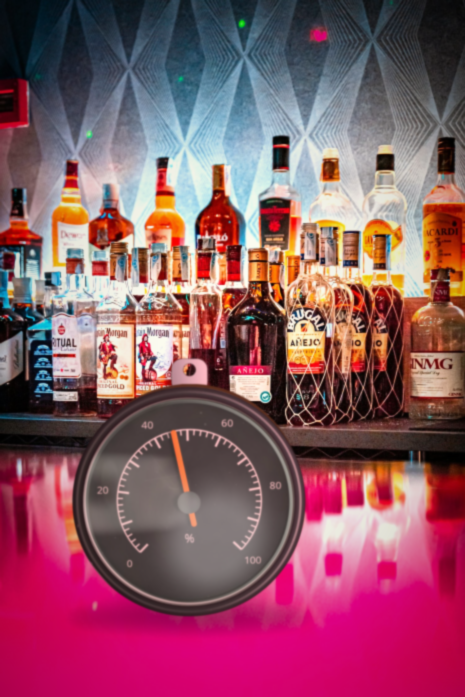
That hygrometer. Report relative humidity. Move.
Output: 46 %
